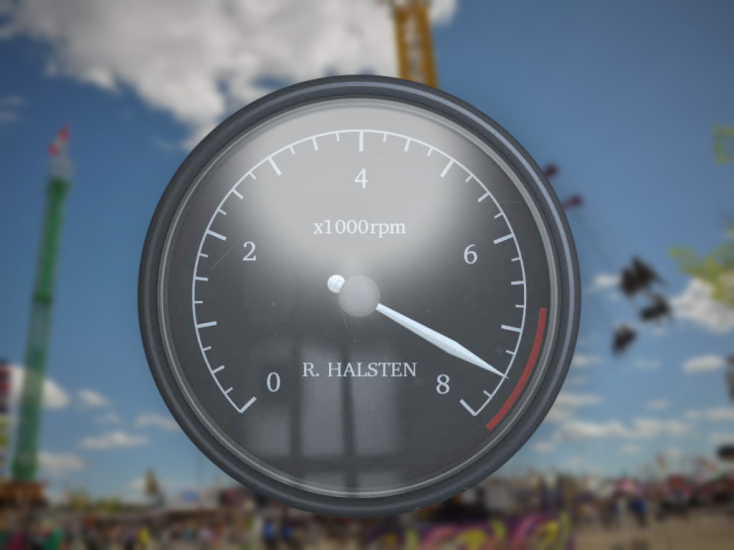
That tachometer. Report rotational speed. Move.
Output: 7500 rpm
